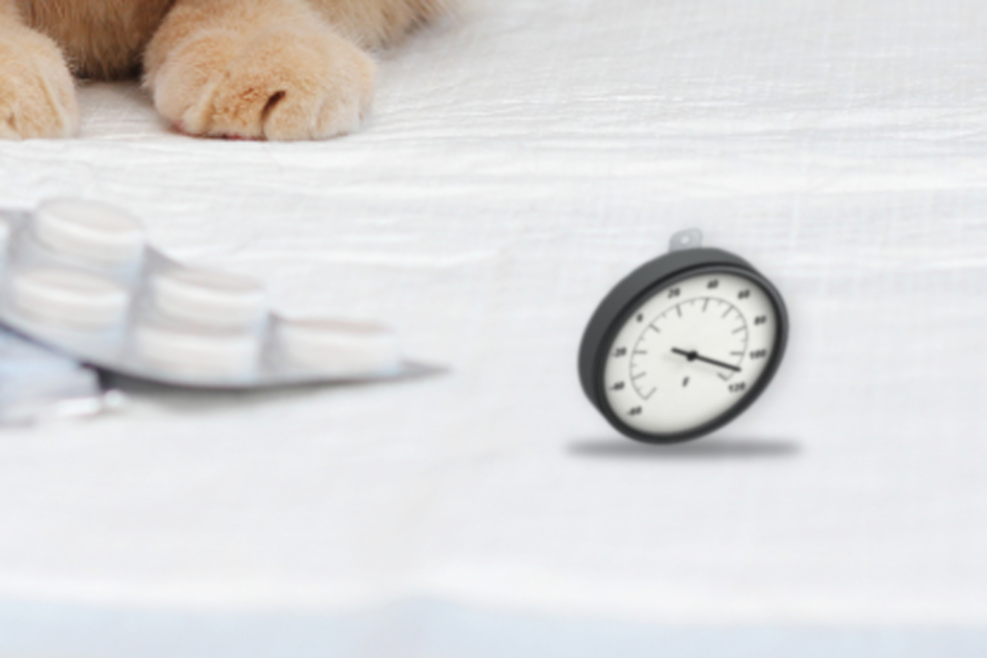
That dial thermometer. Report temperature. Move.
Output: 110 °F
